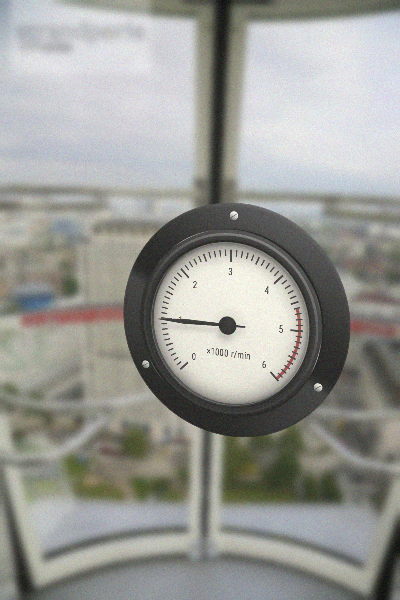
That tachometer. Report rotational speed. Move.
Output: 1000 rpm
